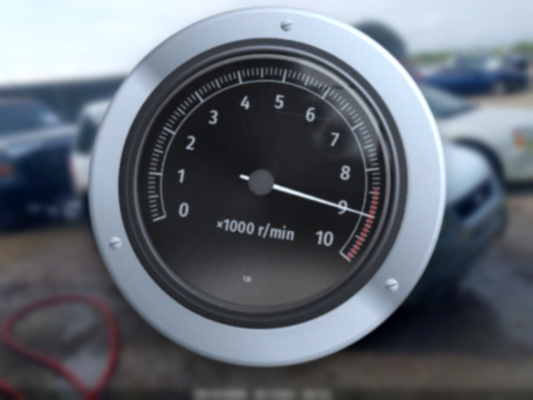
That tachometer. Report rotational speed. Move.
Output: 9000 rpm
